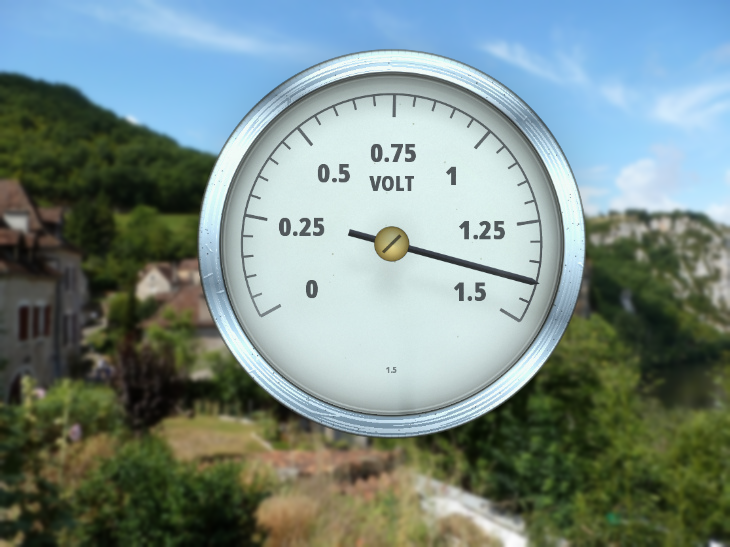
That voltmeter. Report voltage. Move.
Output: 1.4 V
